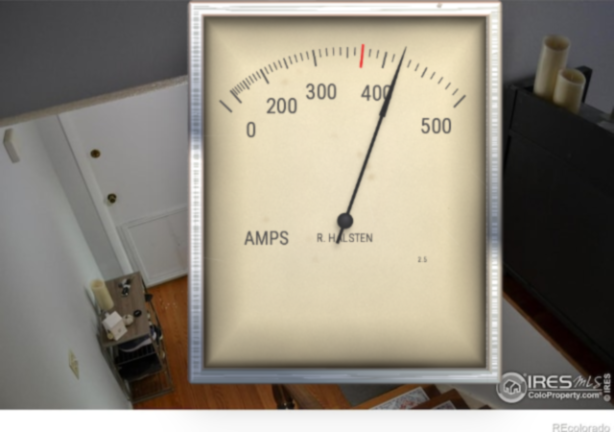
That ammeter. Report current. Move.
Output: 420 A
